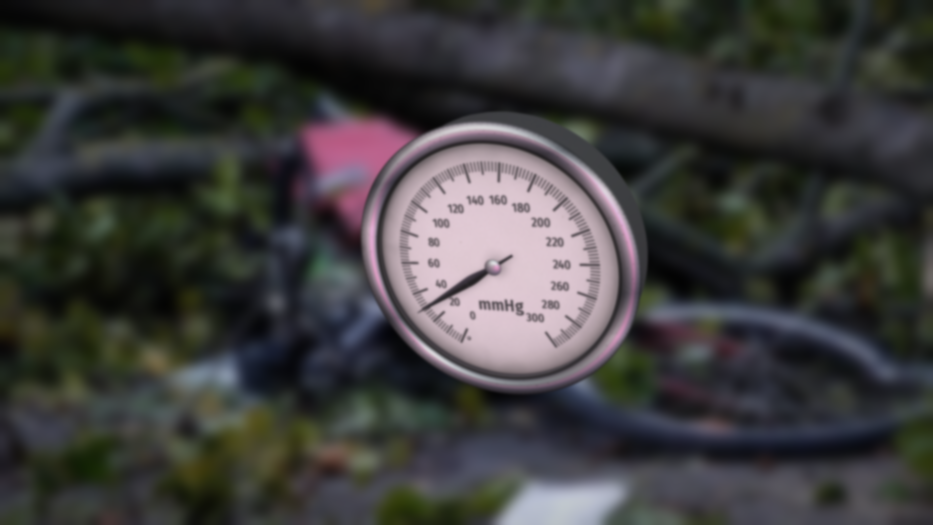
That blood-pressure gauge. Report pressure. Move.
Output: 30 mmHg
